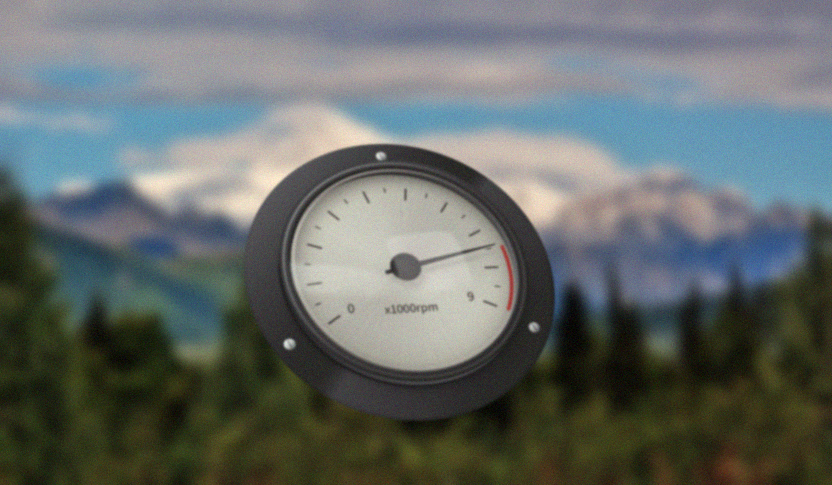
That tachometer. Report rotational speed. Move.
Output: 7500 rpm
